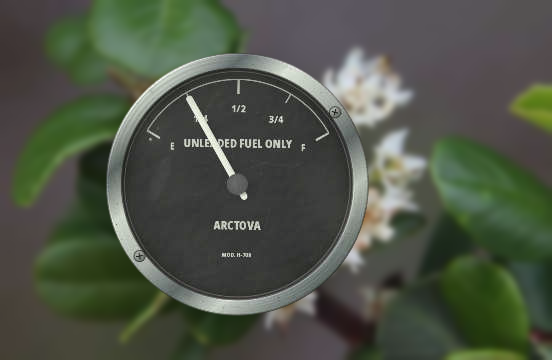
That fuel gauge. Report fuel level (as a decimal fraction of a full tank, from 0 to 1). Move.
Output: 0.25
